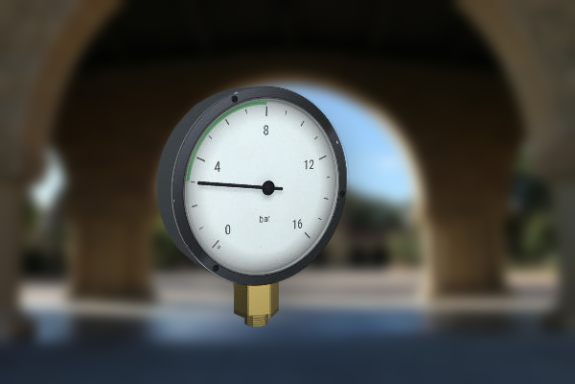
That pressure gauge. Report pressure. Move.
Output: 3 bar
